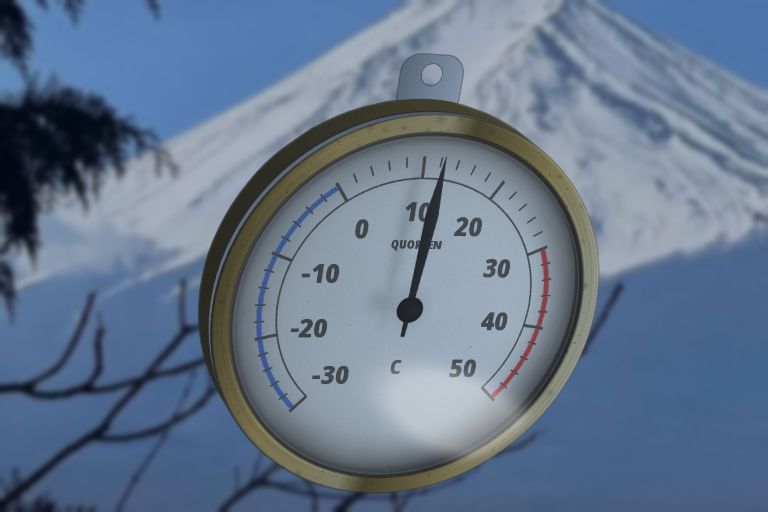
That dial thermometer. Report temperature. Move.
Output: 12 °C
